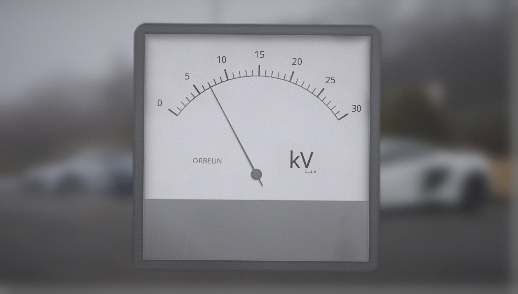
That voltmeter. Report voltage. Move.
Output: 7 kV
